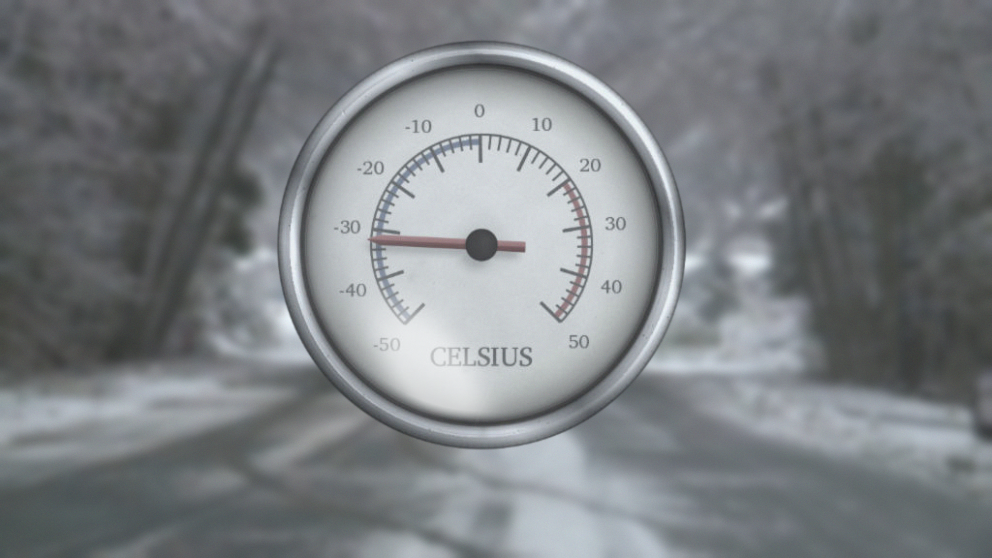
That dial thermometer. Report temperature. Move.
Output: -32 °C
